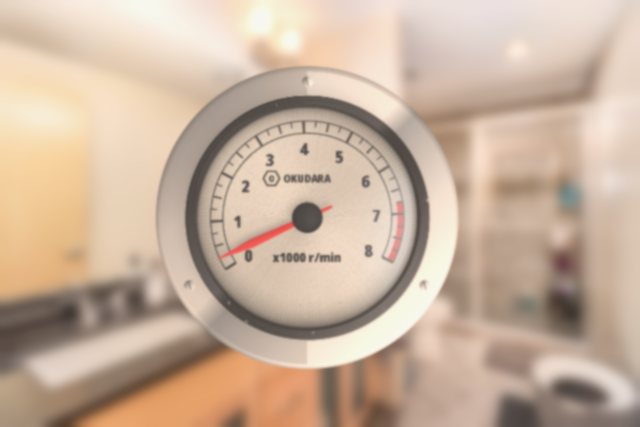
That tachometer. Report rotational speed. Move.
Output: 250 rpm
